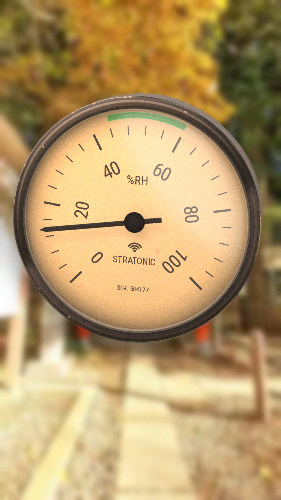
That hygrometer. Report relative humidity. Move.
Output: 14 %
